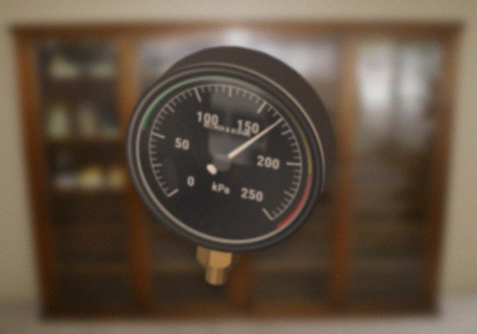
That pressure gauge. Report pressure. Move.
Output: 165 kPa
